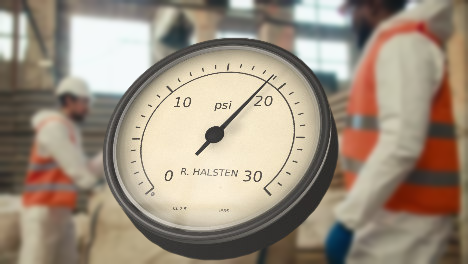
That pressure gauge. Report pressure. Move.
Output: 19 psi
